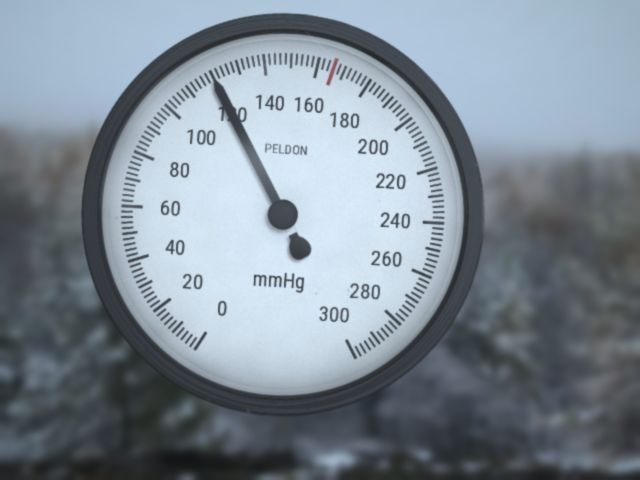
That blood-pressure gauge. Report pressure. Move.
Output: 120 mmHg
